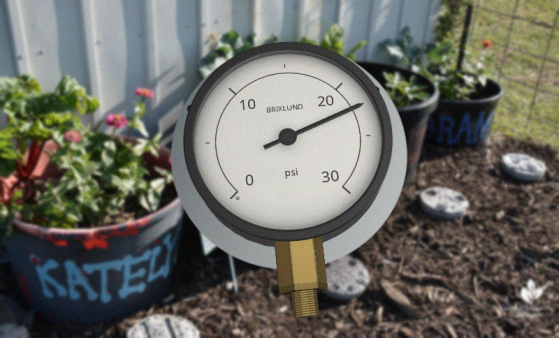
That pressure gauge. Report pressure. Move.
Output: 22.5 psi
